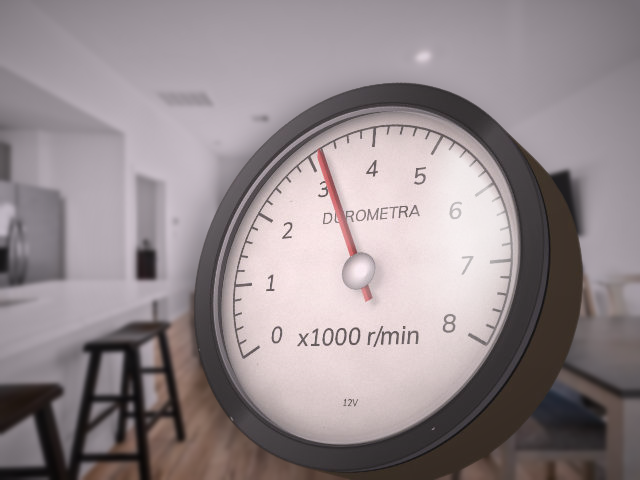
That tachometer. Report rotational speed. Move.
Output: 3200 rpm
